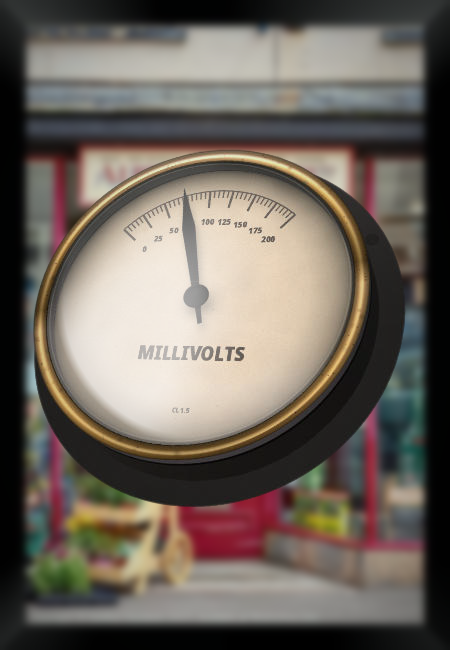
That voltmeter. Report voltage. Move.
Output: 75 mV
